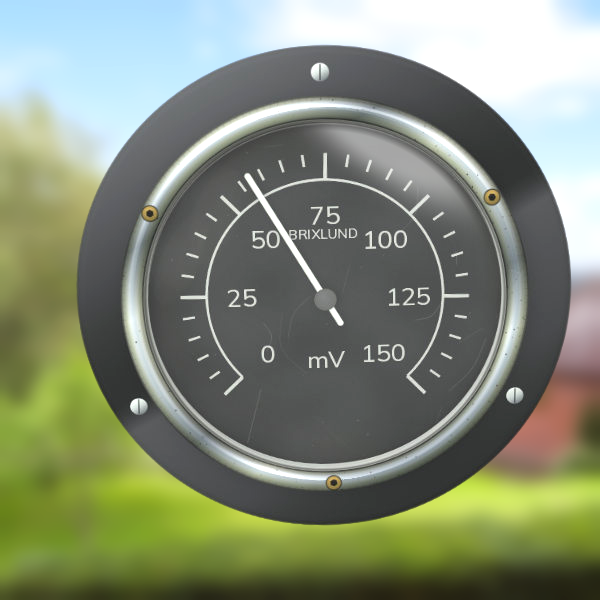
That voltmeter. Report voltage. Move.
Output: 57.5 mV
